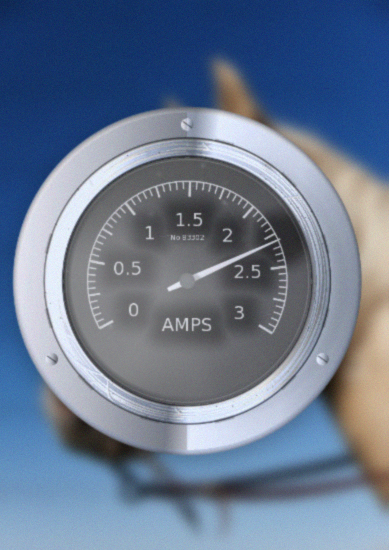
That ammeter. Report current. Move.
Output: 2.3 A
